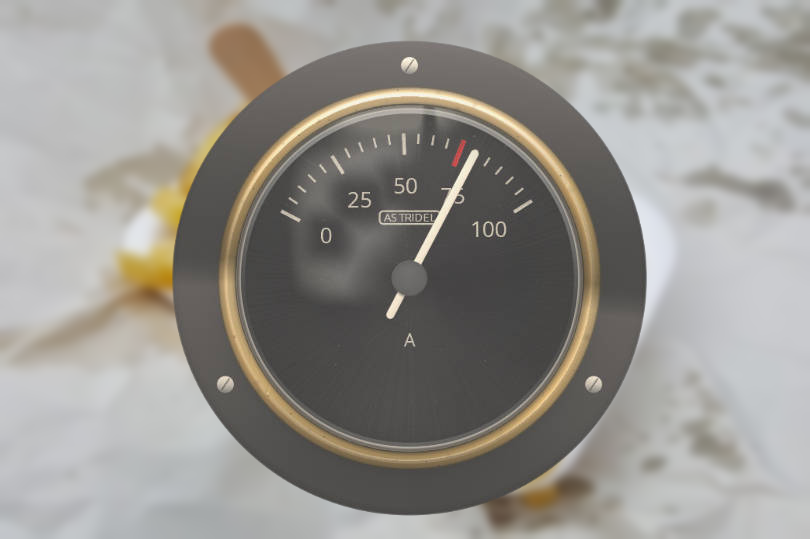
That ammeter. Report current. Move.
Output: 75 A
